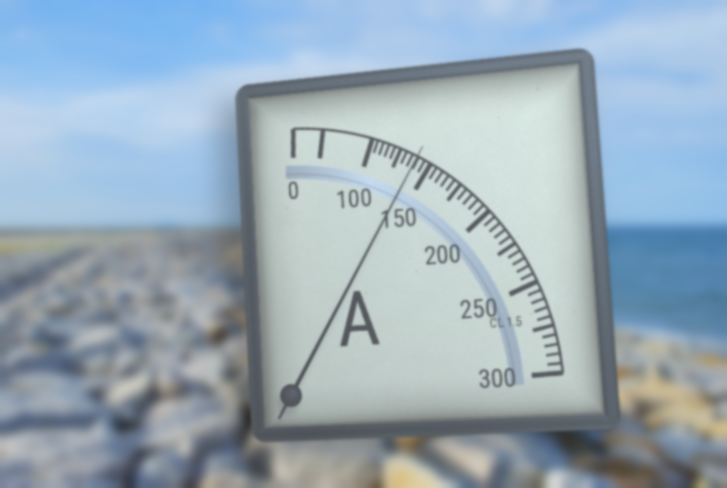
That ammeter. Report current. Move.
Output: 140 A
